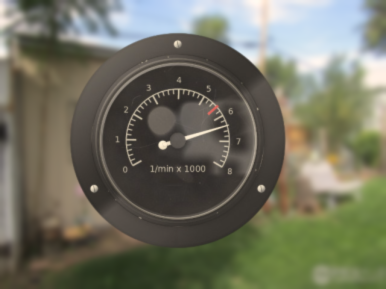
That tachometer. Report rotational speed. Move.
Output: 6400 rpm
